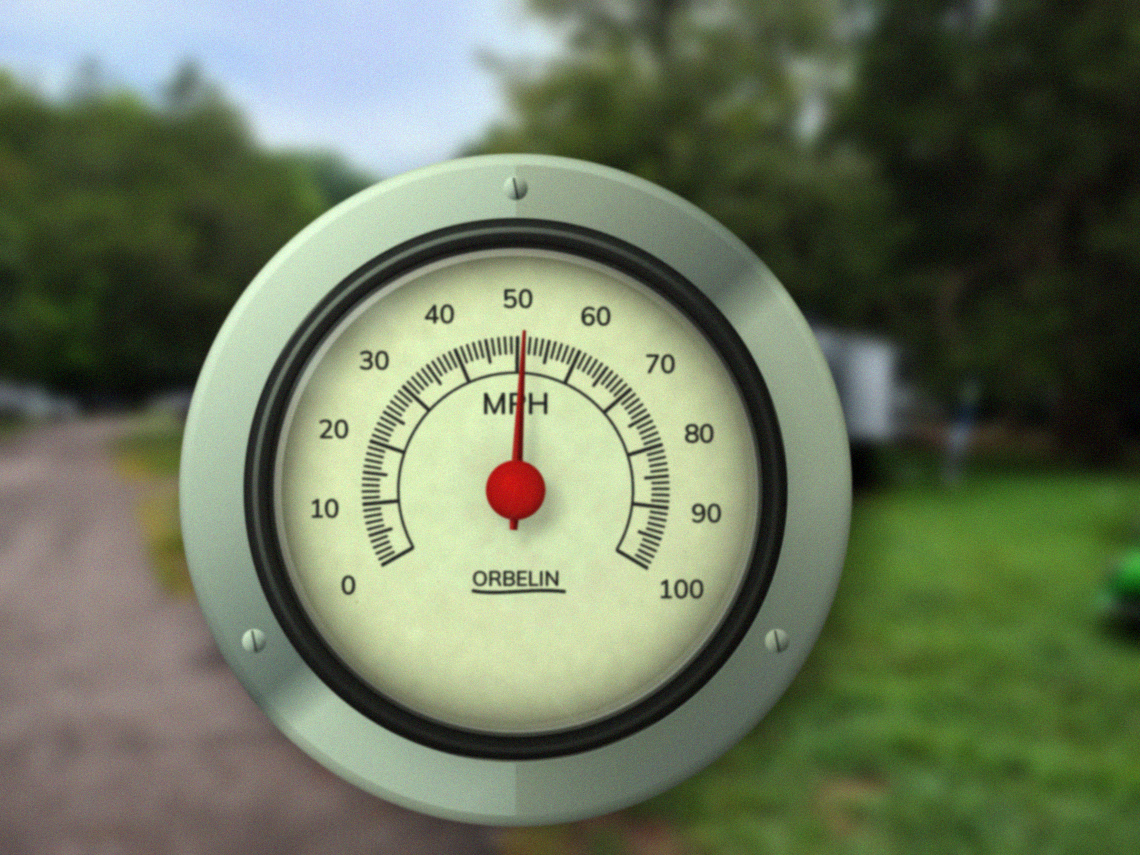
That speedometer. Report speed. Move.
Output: 51 mph
